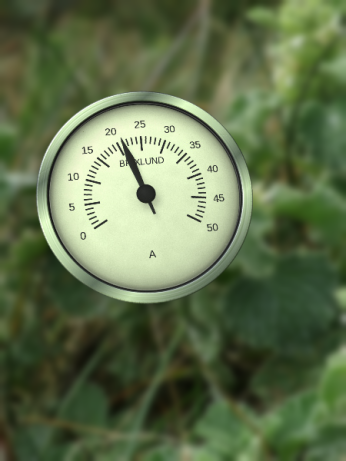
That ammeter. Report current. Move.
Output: 21 A
